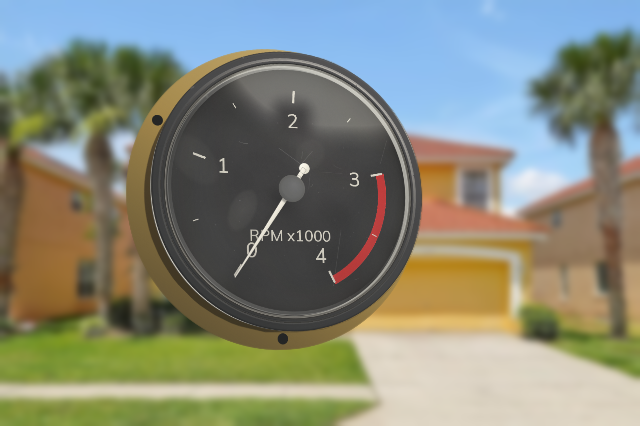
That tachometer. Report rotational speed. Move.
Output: 0 rpm
